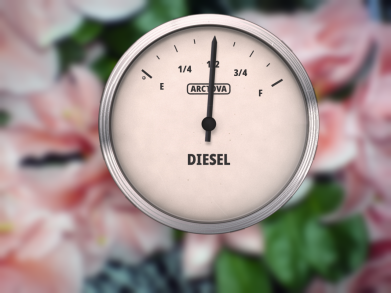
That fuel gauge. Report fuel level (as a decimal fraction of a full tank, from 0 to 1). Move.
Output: 0.5
